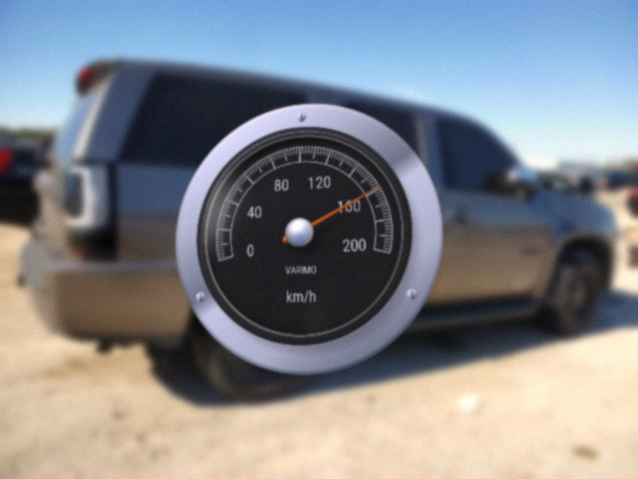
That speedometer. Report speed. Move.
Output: 160 km/h
